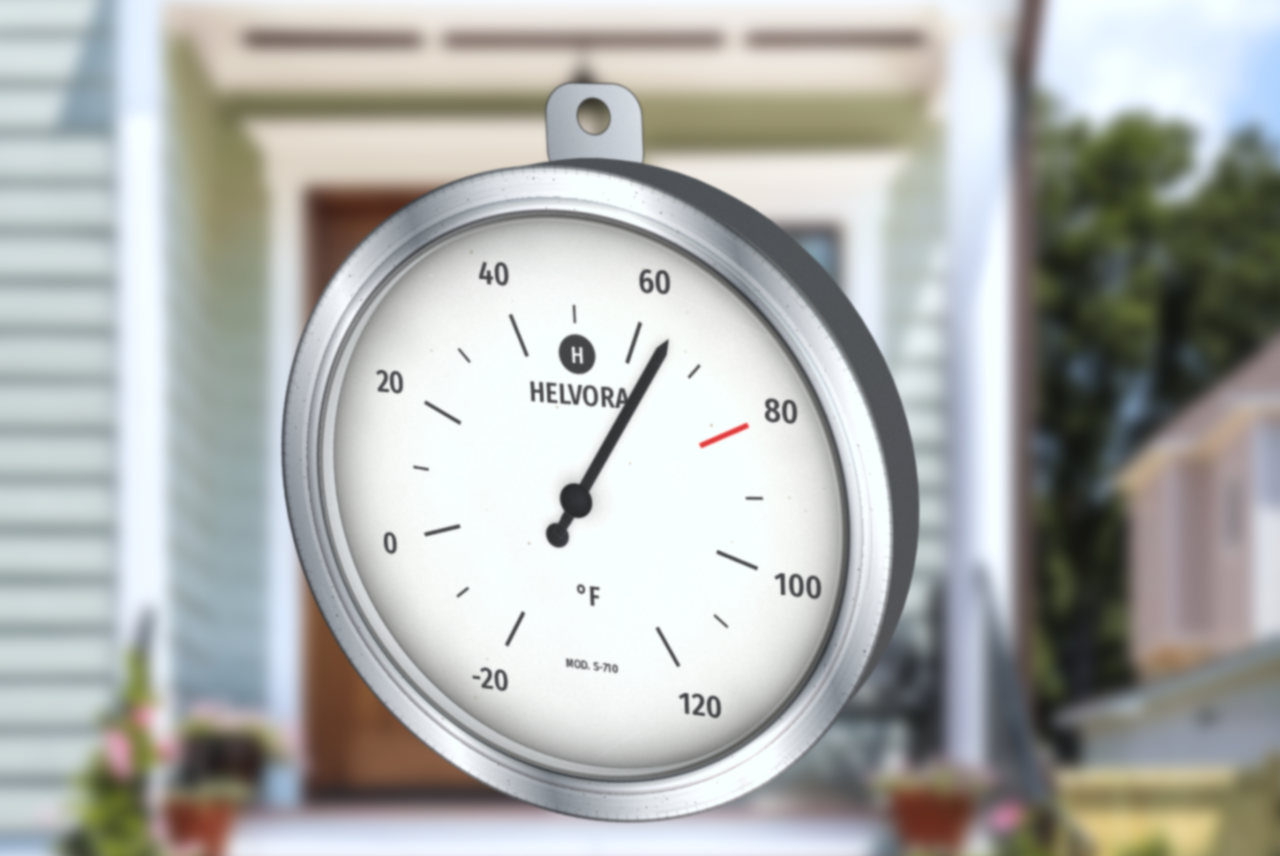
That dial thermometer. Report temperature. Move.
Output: 65 °F
